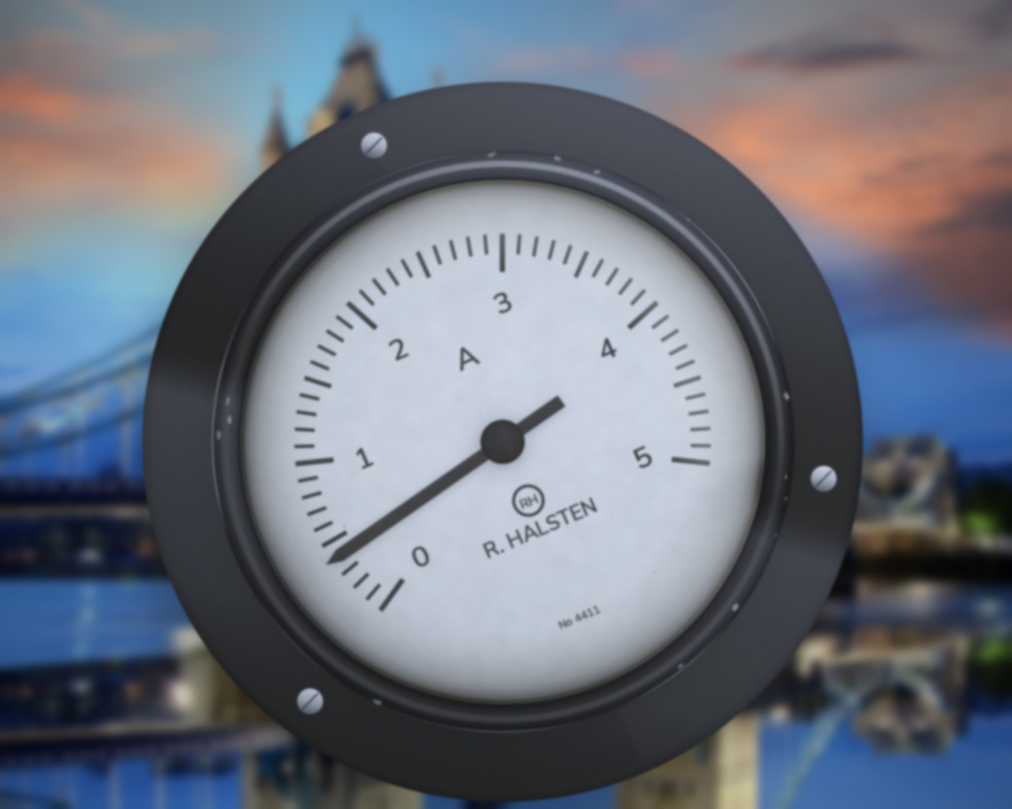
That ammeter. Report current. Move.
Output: 0.4 A
